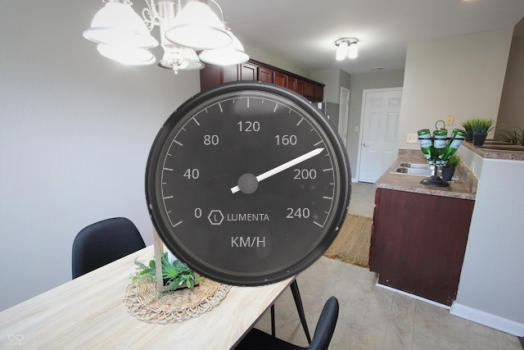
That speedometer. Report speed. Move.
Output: 185 km/h
